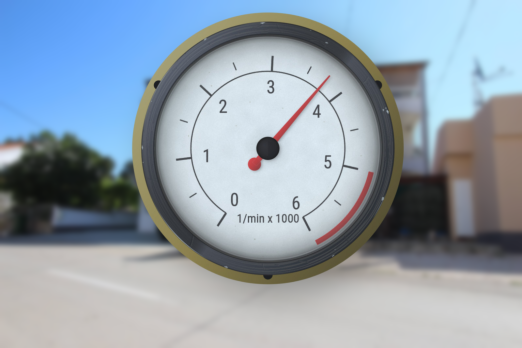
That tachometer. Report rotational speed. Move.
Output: 3750 rpm
